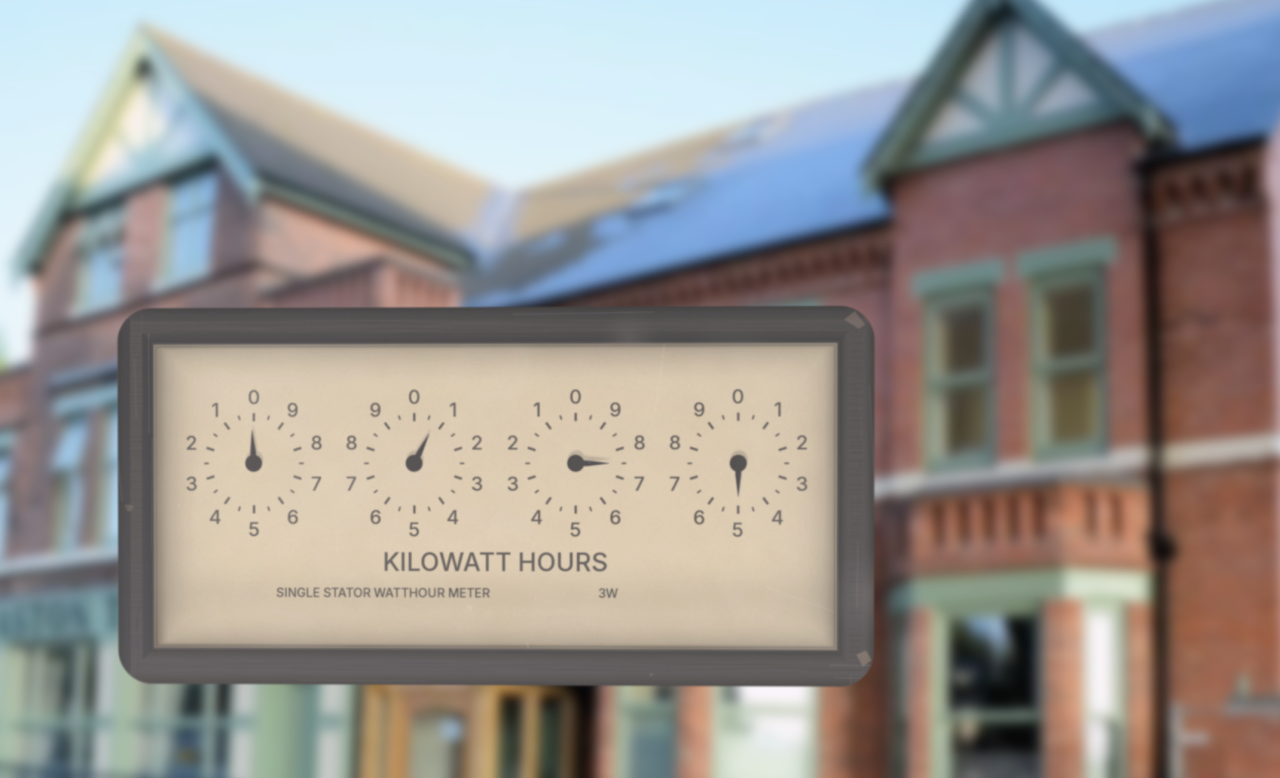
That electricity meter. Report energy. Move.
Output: 75 kWh
